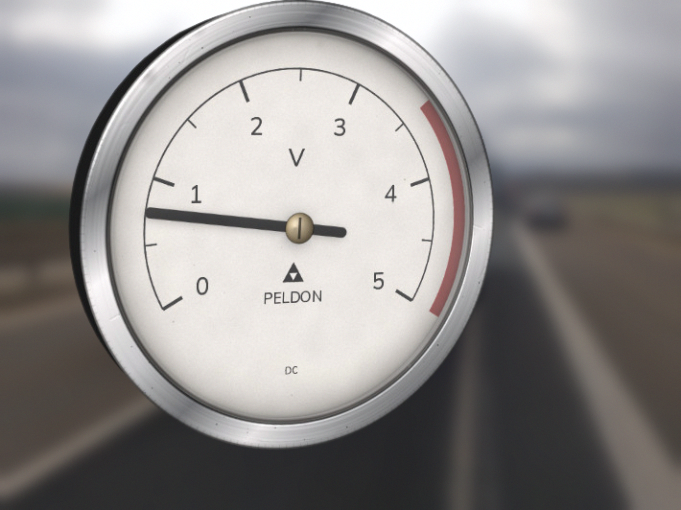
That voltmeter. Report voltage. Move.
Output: 0.75 V
